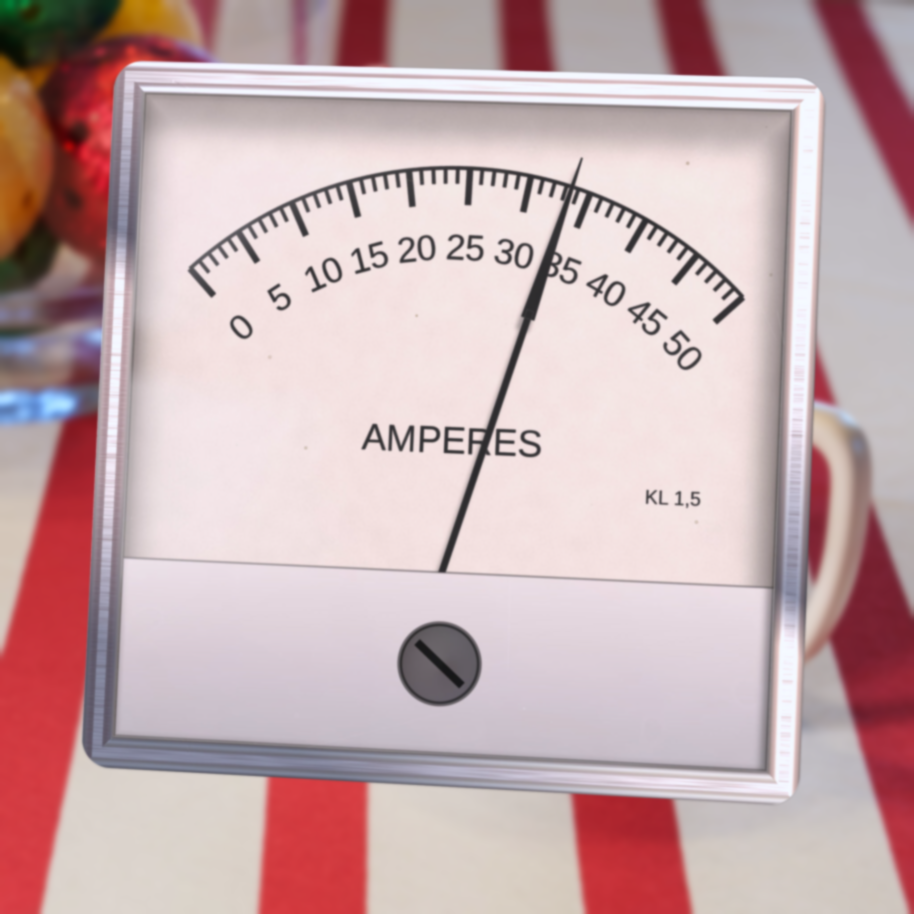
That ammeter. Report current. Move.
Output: 33.5 A
